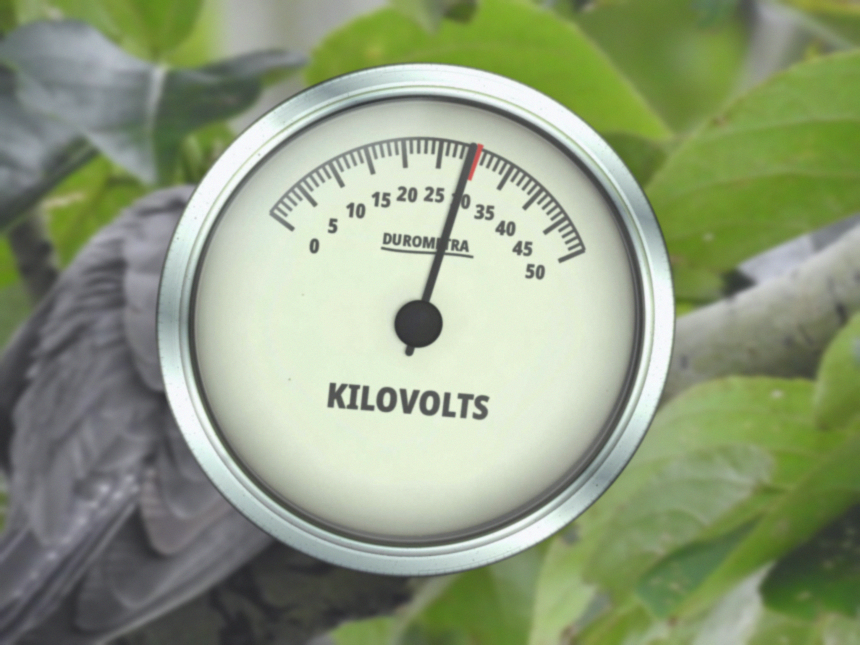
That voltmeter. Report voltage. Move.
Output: 29 kV
